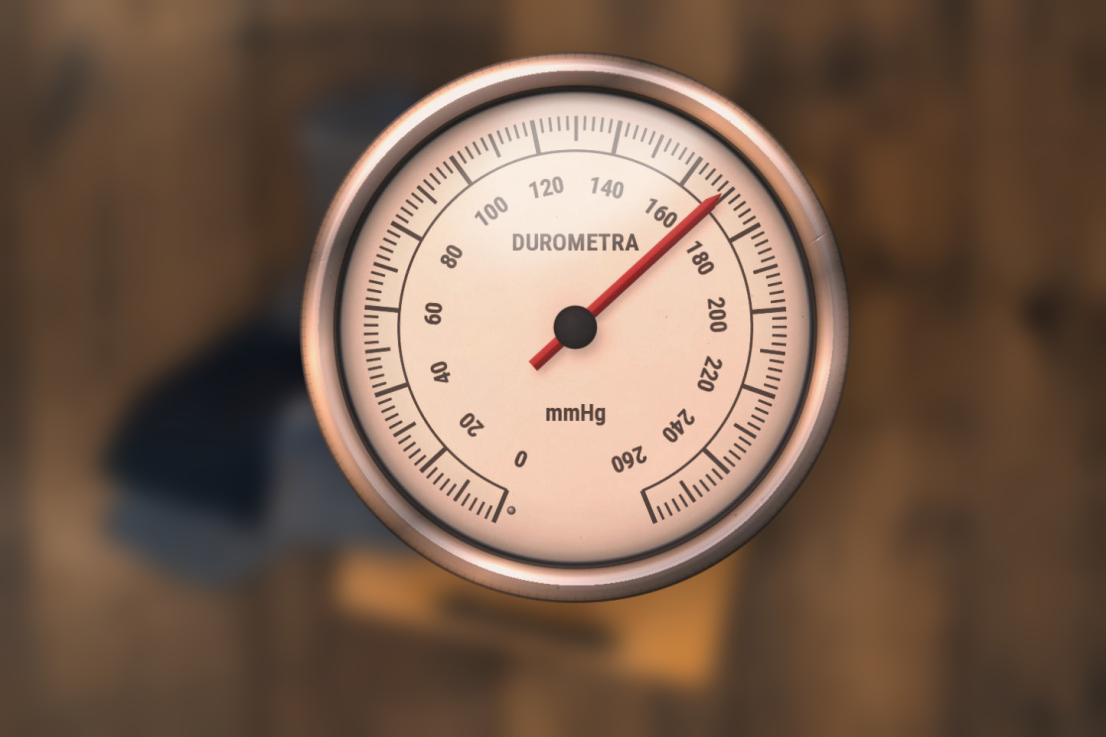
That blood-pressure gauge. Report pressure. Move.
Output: 169 mmHg
